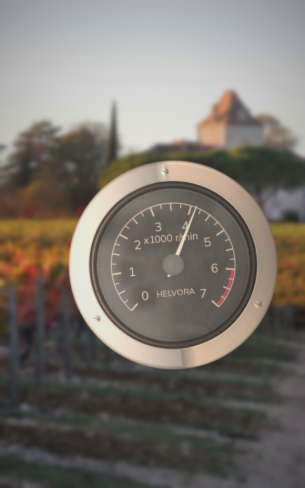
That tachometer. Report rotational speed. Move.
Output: 4125 rpm
